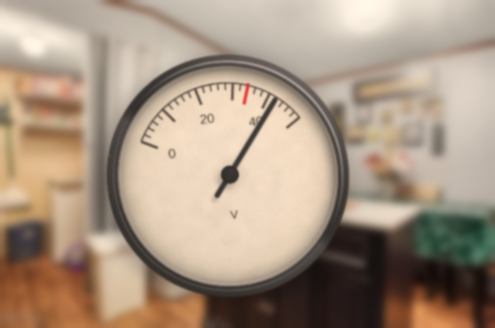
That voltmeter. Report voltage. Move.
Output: 42 V
